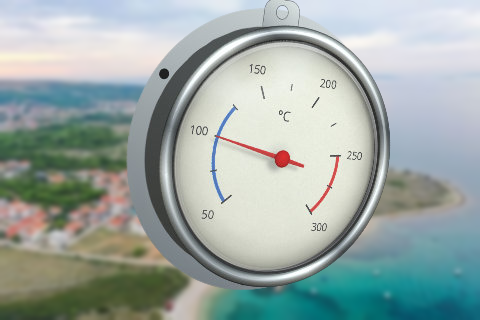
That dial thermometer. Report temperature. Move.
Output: 100 °C
